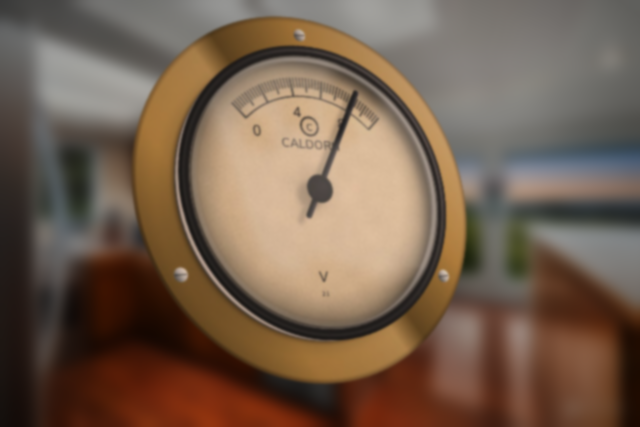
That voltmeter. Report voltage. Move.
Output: 8 V
